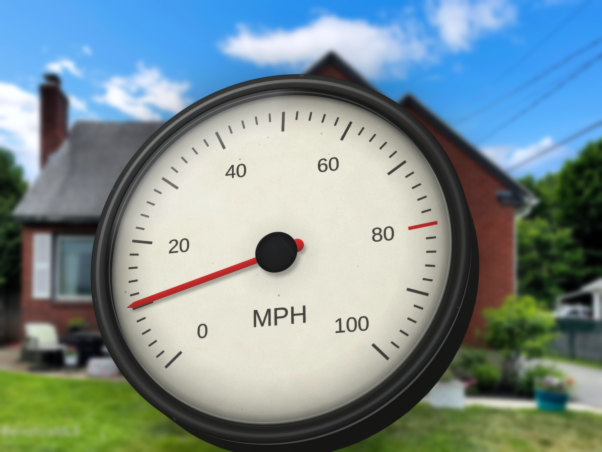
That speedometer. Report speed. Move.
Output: 10 mph
